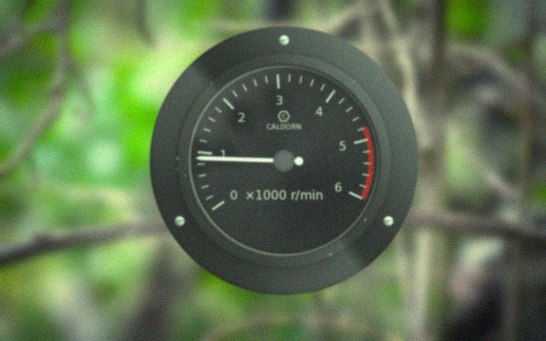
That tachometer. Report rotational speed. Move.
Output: 900 rpm
